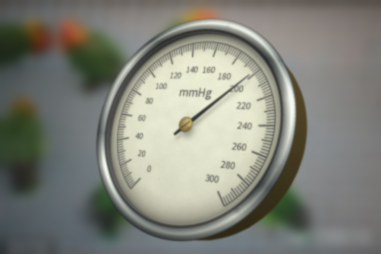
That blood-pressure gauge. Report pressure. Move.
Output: 200 mmHg
